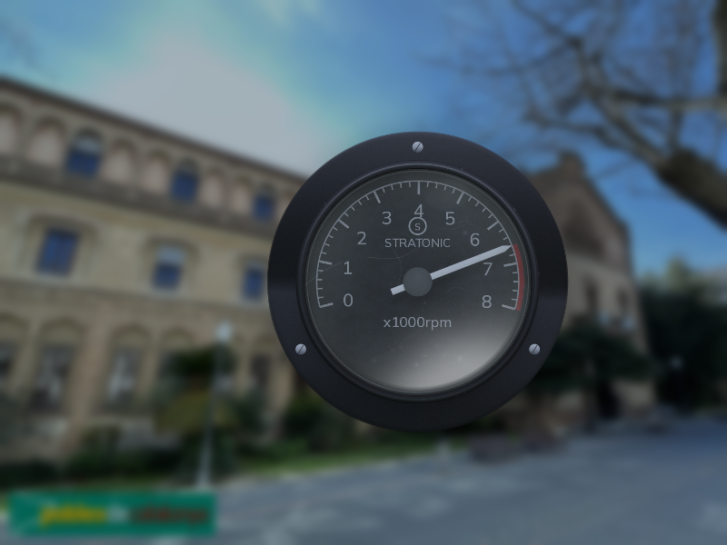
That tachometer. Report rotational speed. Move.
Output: 6600 rpm
